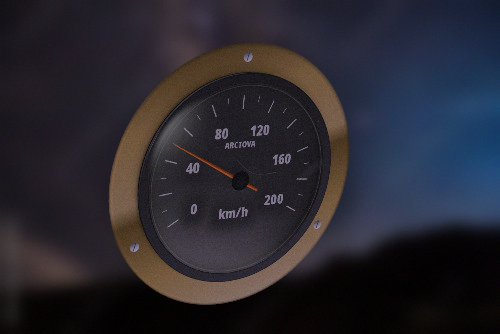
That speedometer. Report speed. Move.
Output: 50 km/h
